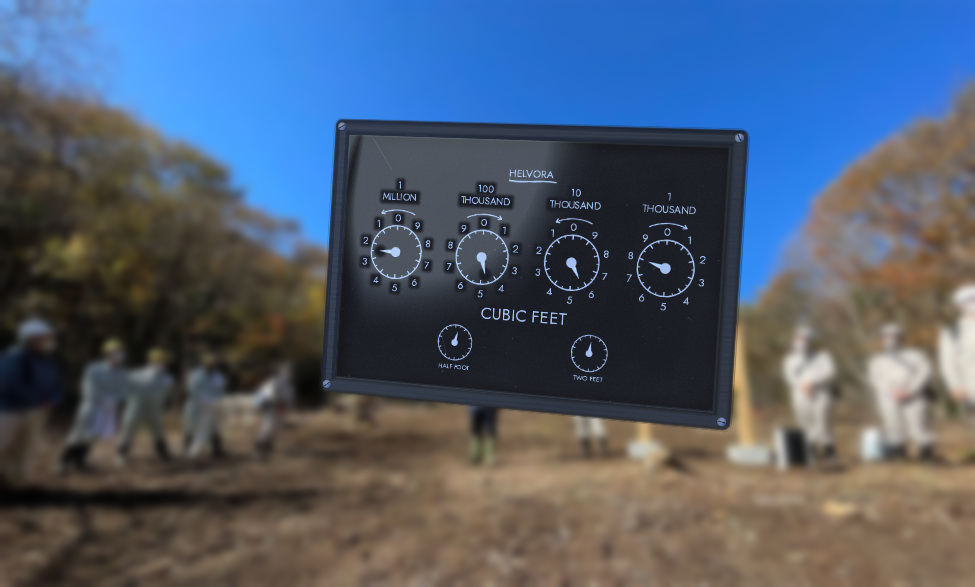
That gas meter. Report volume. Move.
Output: 245800 ft³
